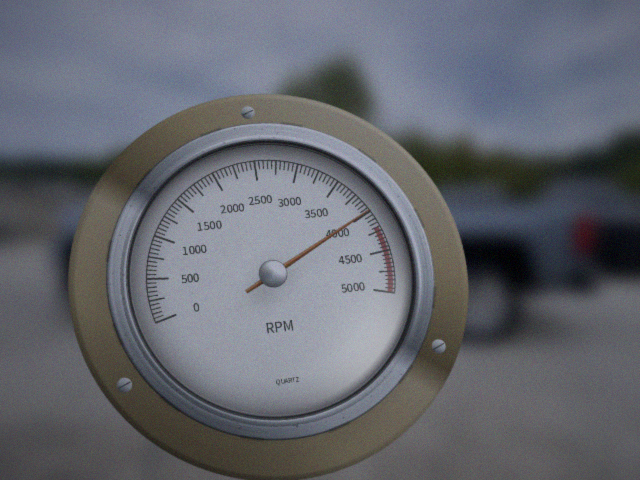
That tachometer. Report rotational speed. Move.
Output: 4000 rpm
